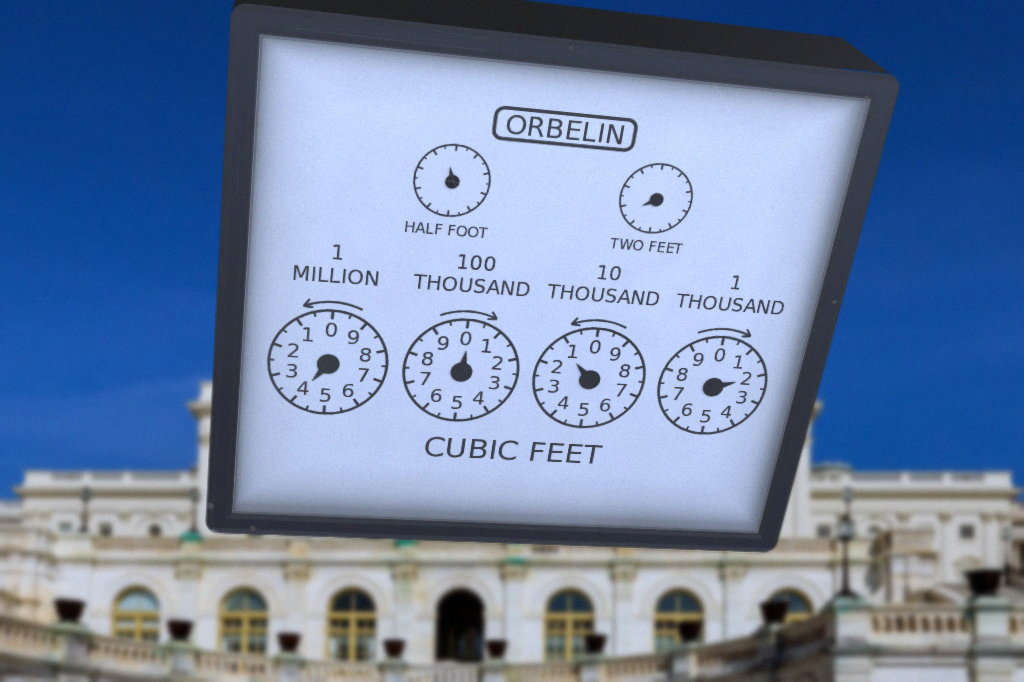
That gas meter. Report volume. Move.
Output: 401200 ft³
